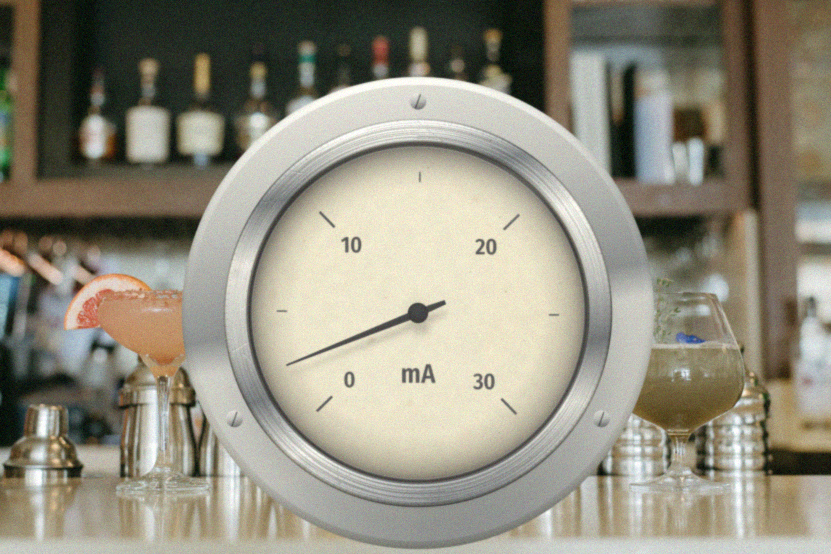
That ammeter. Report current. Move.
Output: 2.5 mA
